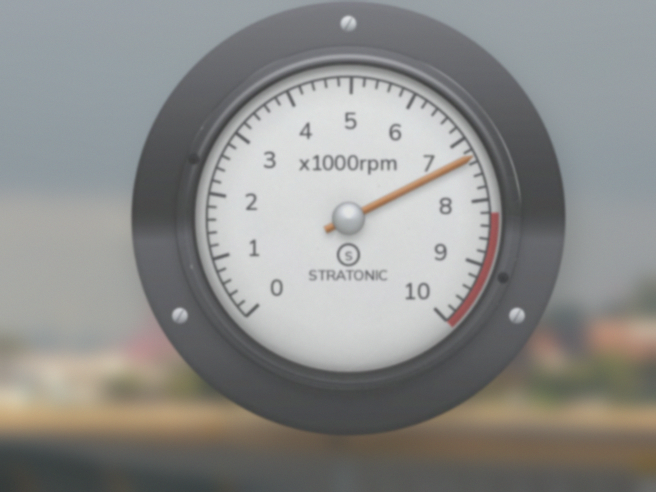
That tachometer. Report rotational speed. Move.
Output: 7300 rpm
